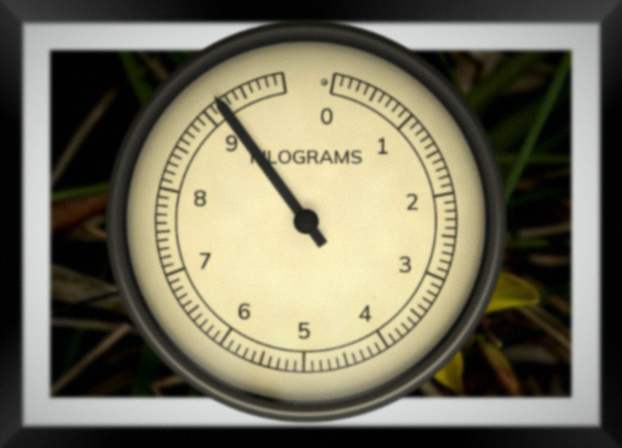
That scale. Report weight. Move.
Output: 9.2 kg
